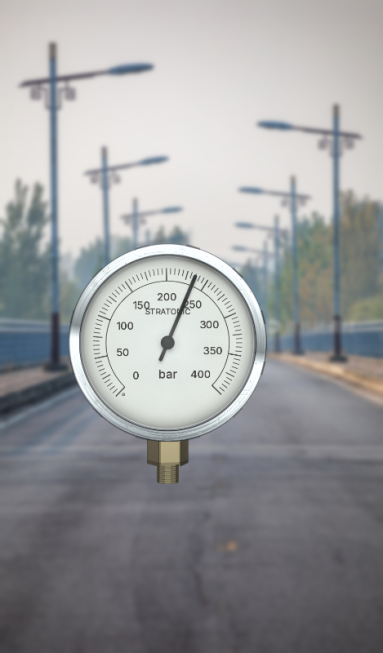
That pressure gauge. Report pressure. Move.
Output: 235 bar
